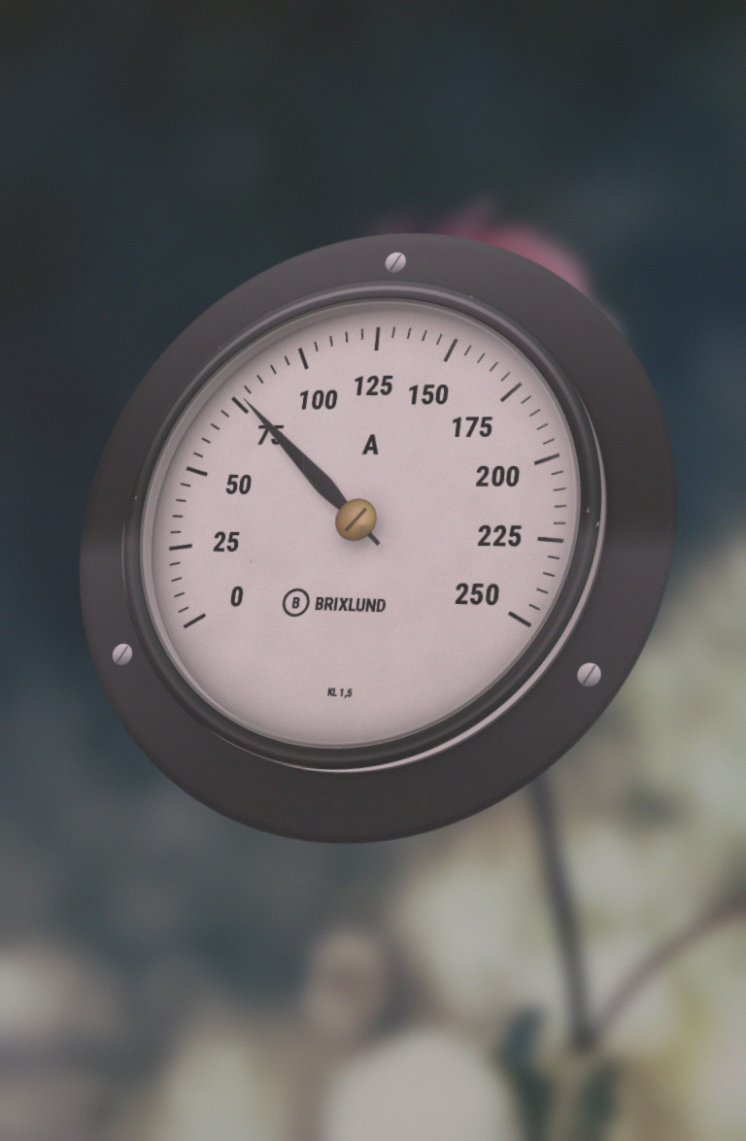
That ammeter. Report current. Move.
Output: 77.5 A
